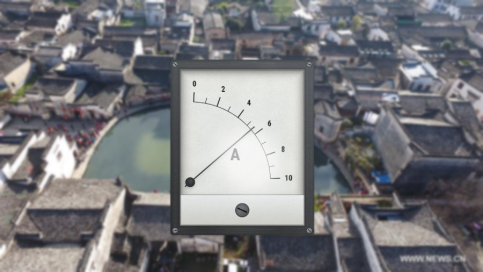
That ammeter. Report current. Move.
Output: 5.5 A
